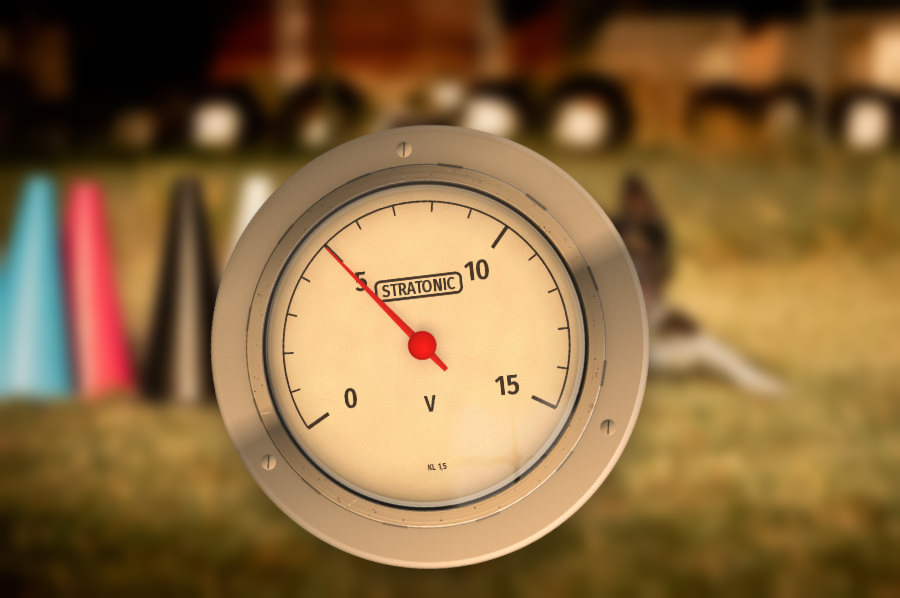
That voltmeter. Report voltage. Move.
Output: 5 V
